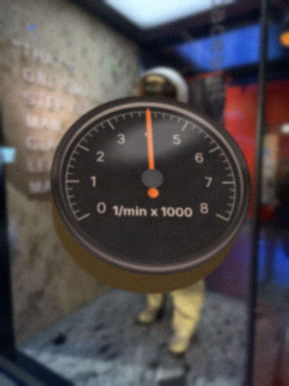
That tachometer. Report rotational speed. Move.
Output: 4000 rpm
